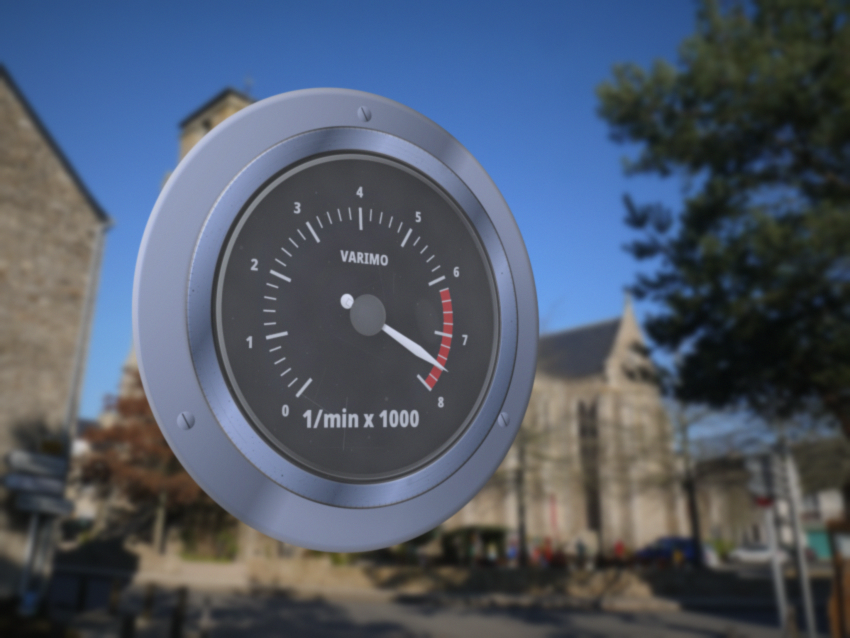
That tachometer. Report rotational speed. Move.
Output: 7600 rpm
